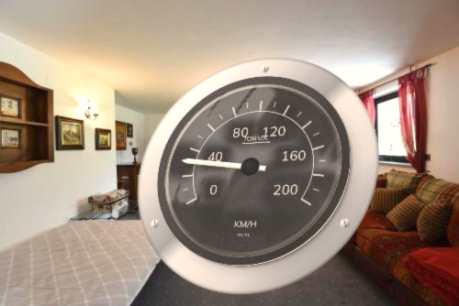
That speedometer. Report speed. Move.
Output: 30 km/h
